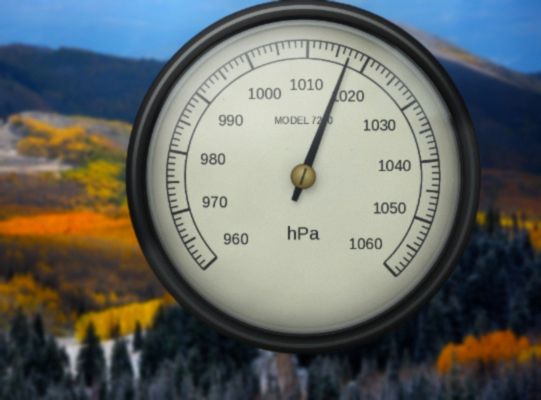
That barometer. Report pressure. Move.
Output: 1017 hPa
